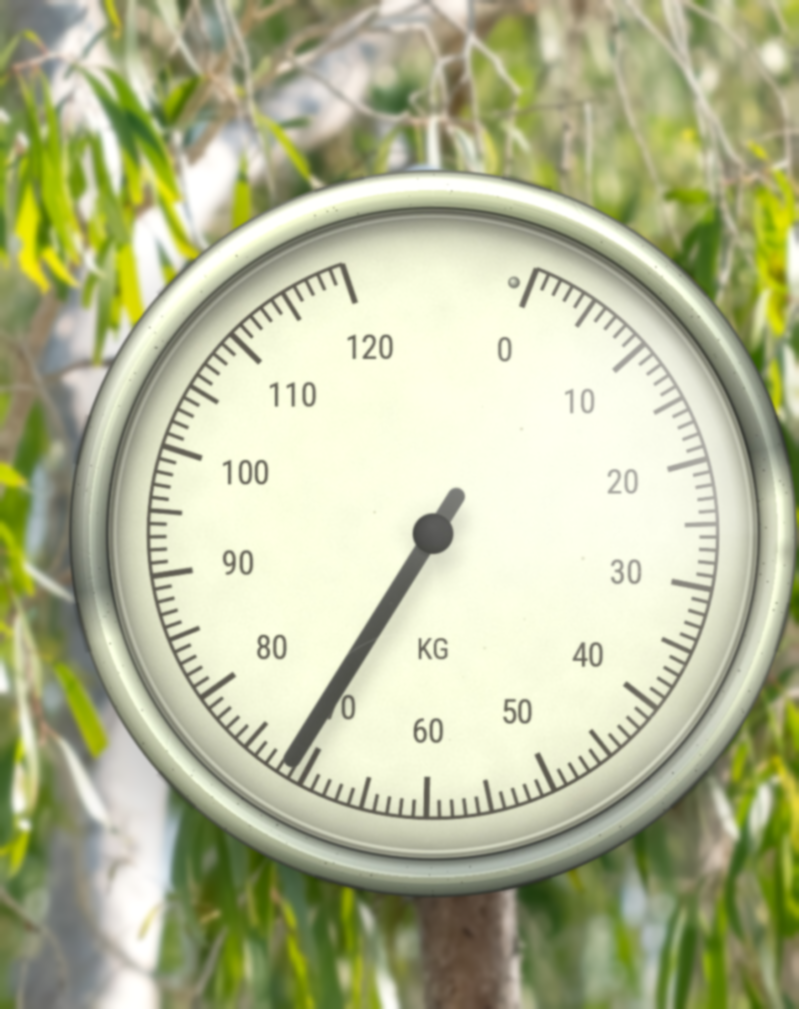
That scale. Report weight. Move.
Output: 71.5 kg
